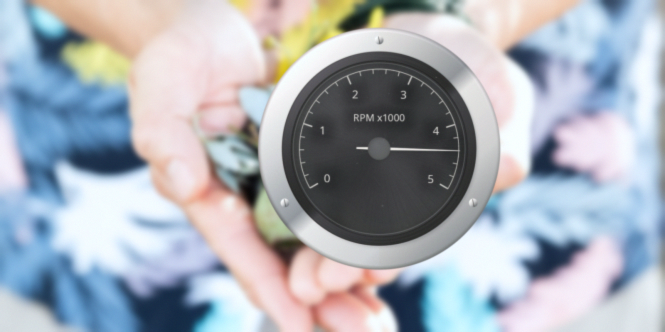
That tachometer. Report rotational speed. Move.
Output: 4400 rpm
